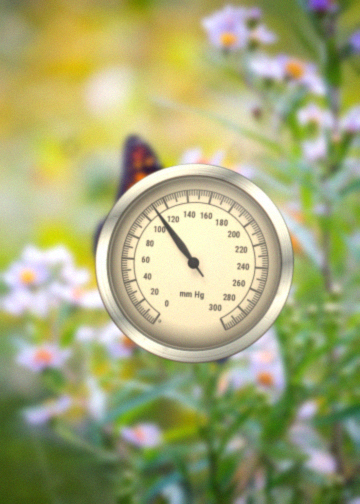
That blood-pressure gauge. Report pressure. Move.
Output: 110 mmHg
